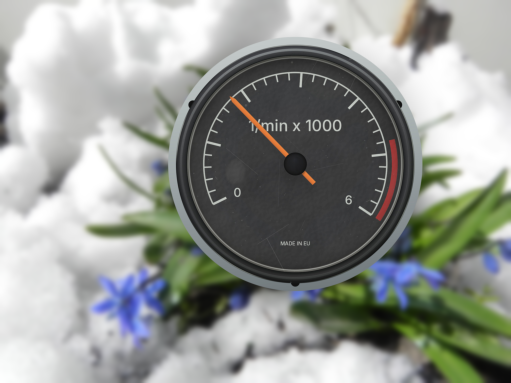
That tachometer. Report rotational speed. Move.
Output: 1800 rpm
